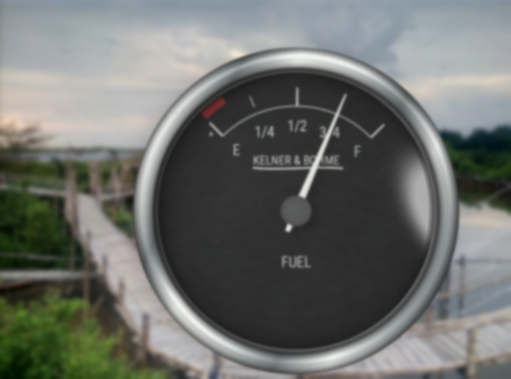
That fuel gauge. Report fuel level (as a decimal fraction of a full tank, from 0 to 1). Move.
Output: 0.75
